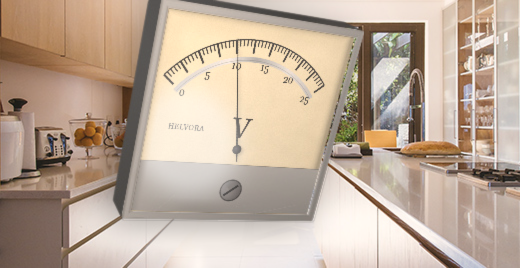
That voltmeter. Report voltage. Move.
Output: 10 V
